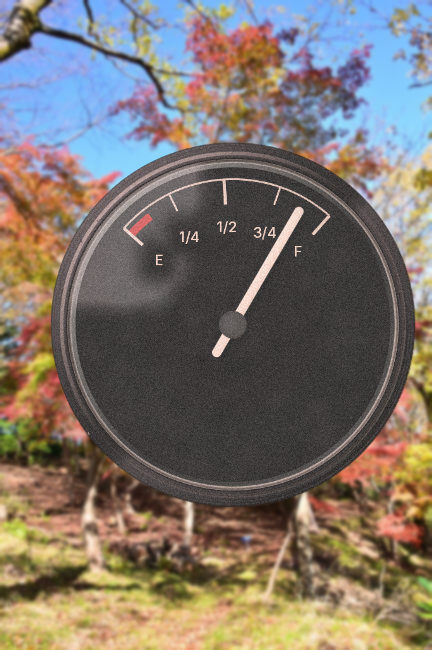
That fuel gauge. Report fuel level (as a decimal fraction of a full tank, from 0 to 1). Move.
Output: 0.875
